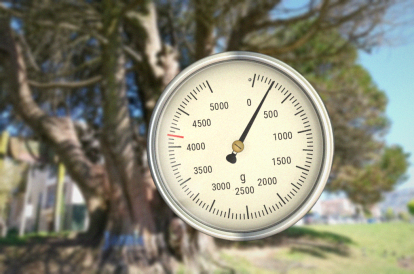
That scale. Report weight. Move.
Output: 250 g
